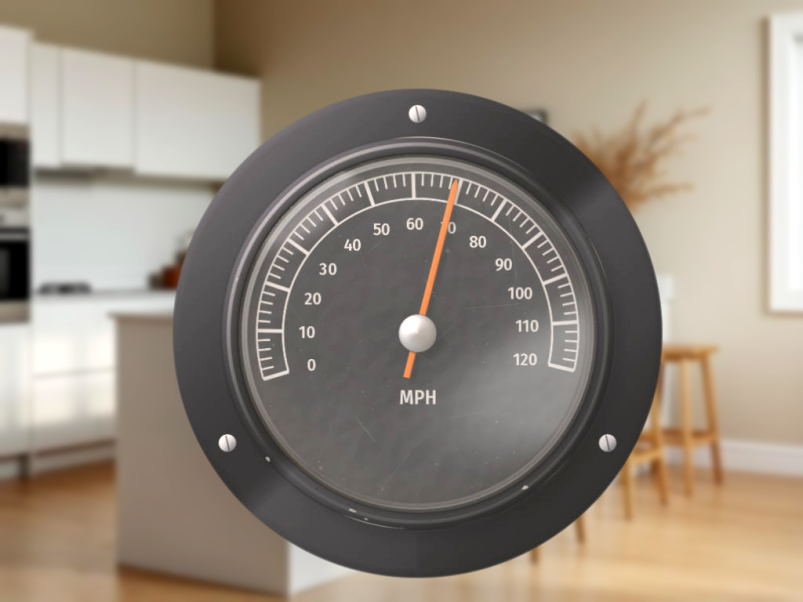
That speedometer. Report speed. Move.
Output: 69 mph
